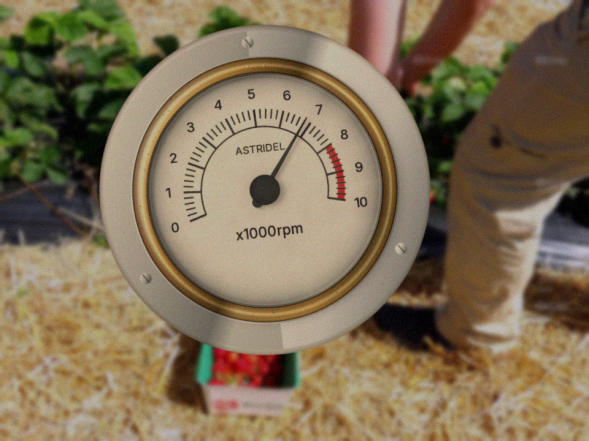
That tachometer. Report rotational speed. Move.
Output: 6800 rpm
